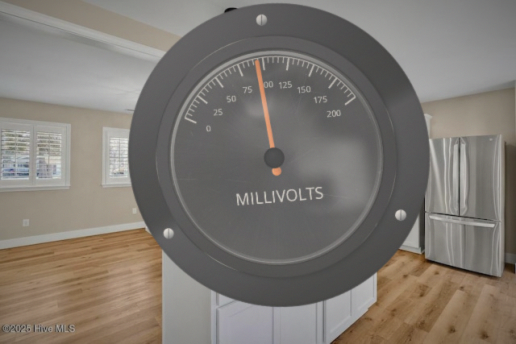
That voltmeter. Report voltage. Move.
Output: 95 mV
